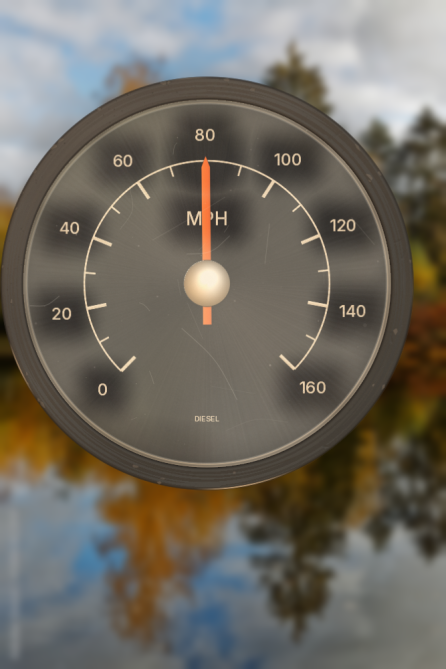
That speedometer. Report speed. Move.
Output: 80 mph
